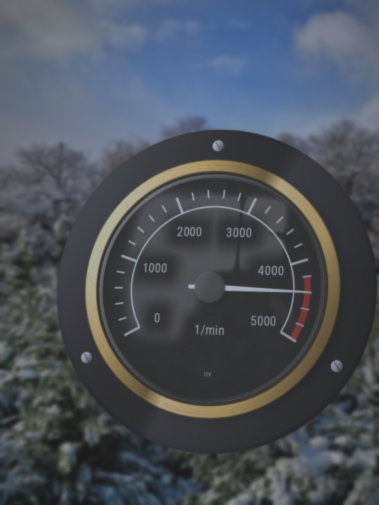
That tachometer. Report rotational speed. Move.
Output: 4400 rpm
